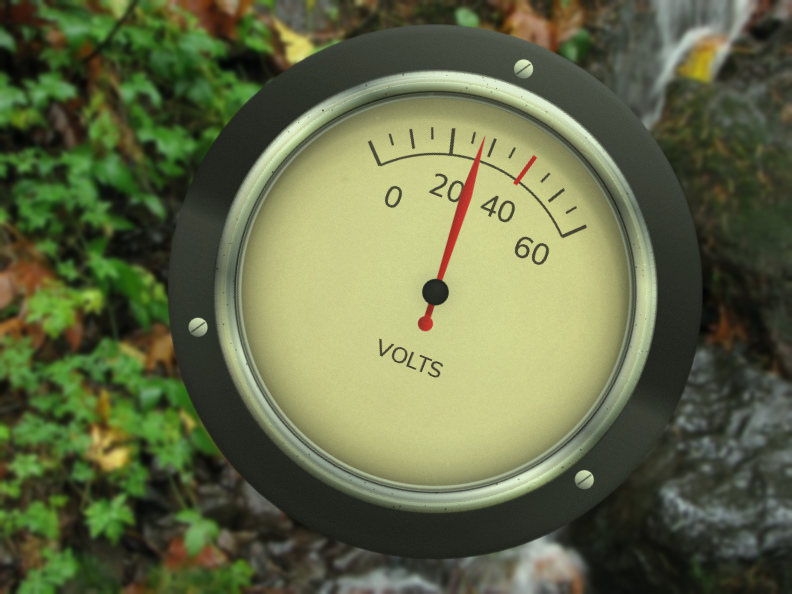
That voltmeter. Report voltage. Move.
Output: 27.5 V
